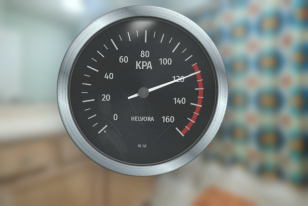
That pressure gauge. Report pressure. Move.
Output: 120 kPa
